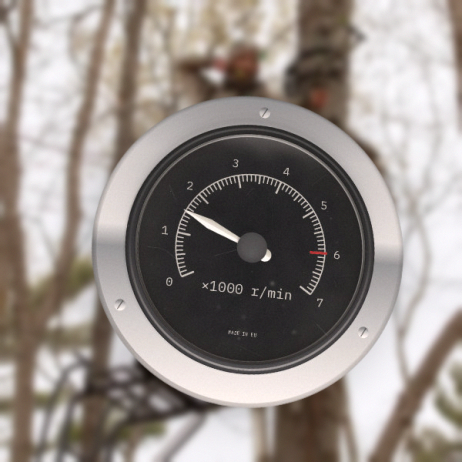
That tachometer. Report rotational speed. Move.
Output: 1500 rpm
